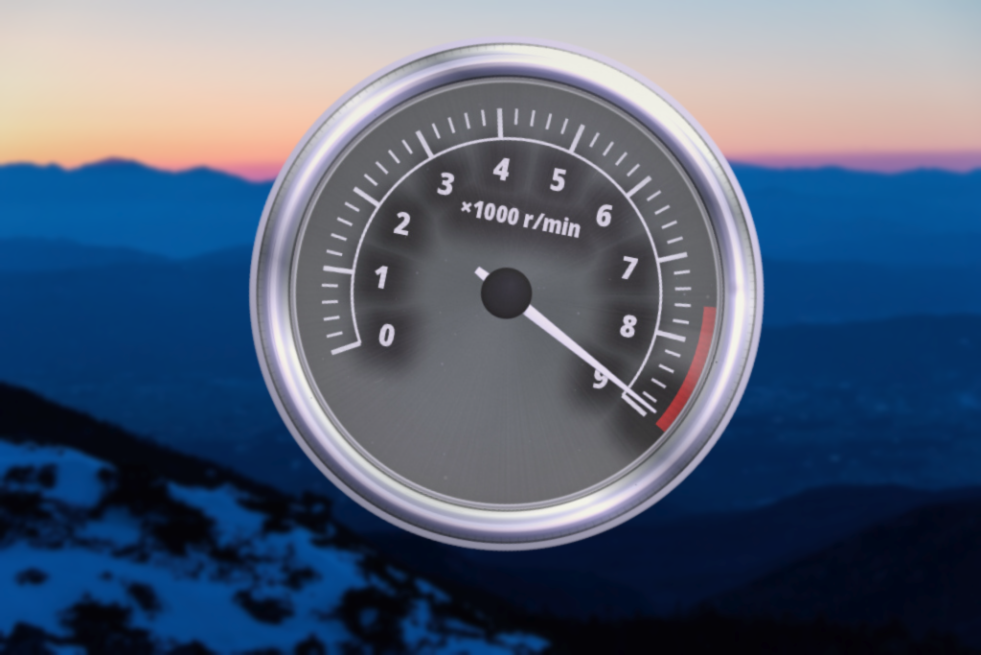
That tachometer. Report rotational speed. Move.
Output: 8900 rpm
